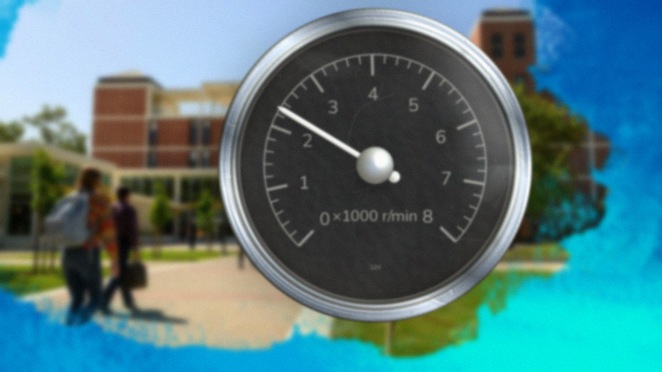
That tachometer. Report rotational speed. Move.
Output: 2300 rpm
